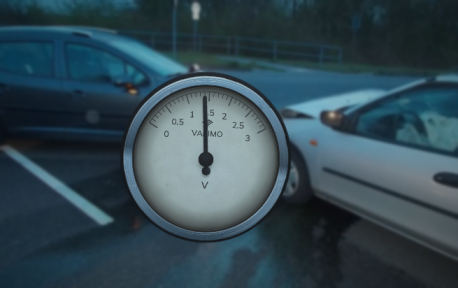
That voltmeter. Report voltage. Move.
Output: 1.4 V
